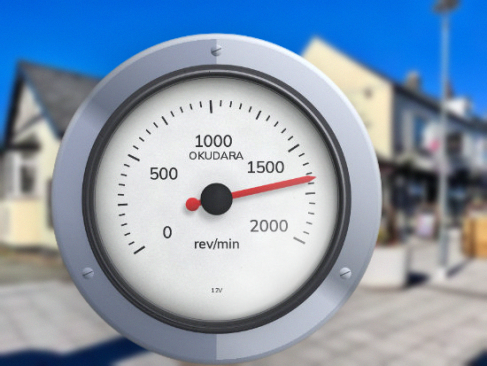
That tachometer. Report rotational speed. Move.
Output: 1675 rpm
